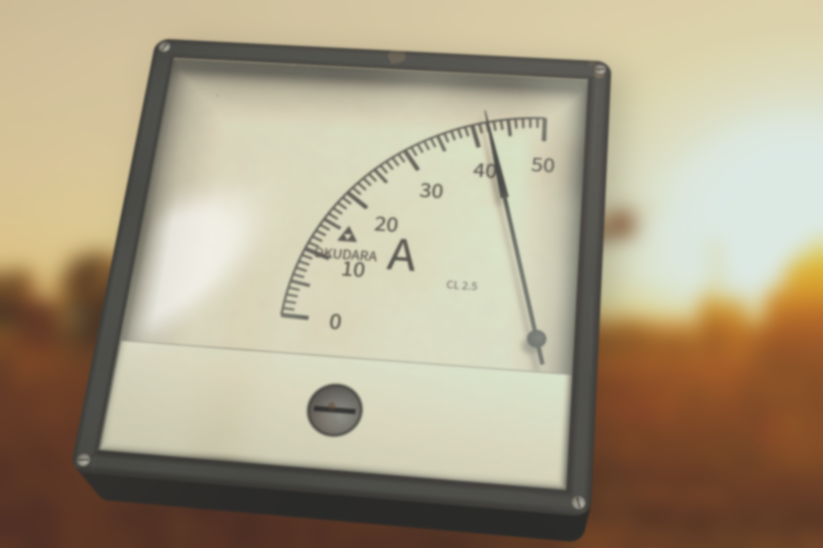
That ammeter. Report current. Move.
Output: 42 A
